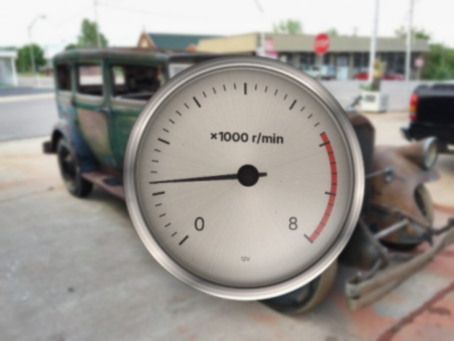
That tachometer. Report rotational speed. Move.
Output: 1200 rpm
